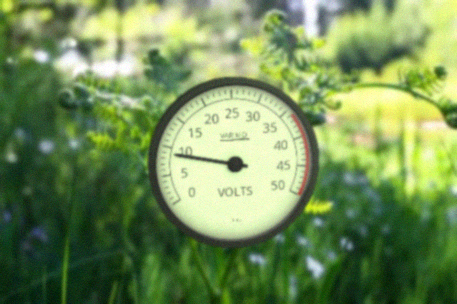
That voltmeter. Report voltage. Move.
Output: 9 V
